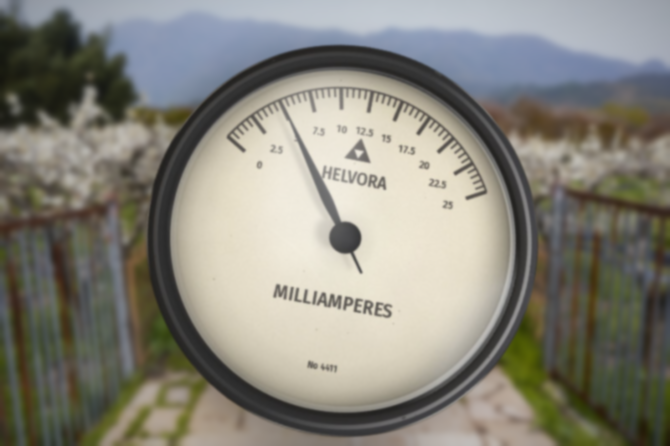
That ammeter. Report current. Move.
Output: 5 mA
